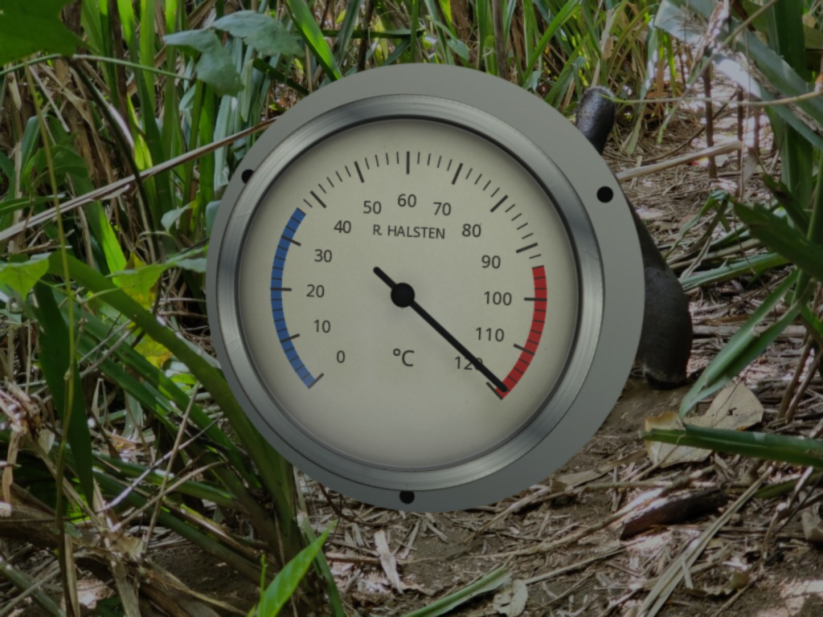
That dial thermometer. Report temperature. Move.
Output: 118 °C
